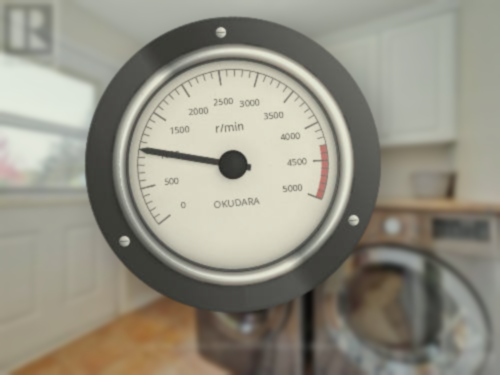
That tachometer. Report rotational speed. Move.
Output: 1000 rpm
